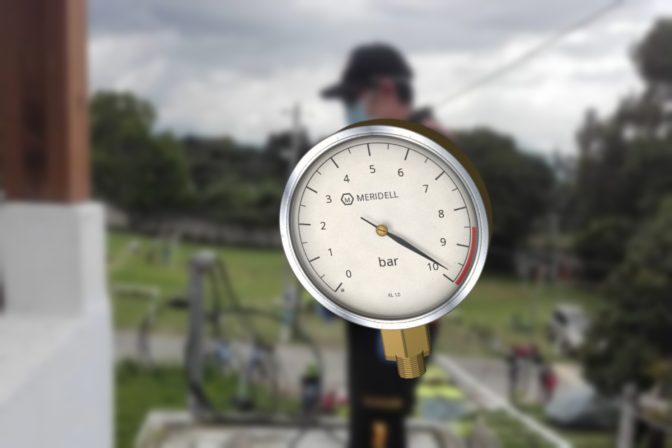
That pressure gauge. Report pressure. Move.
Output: 9.75 bar
